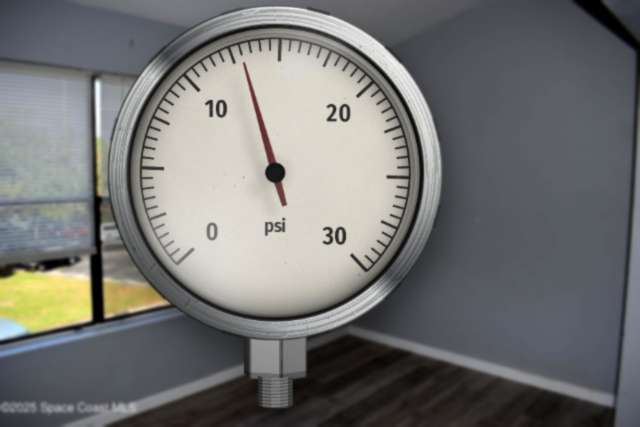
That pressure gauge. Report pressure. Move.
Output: 13 psi
